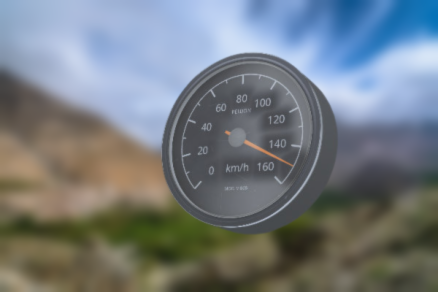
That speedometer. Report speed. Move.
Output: 150 km/h
